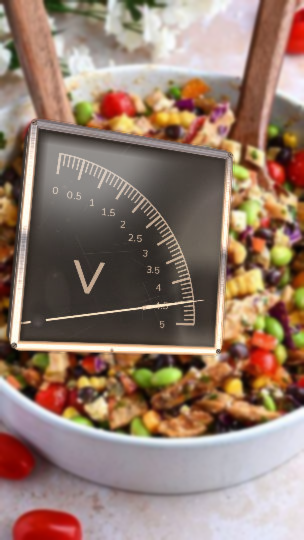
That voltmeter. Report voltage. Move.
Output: 4.5 V
